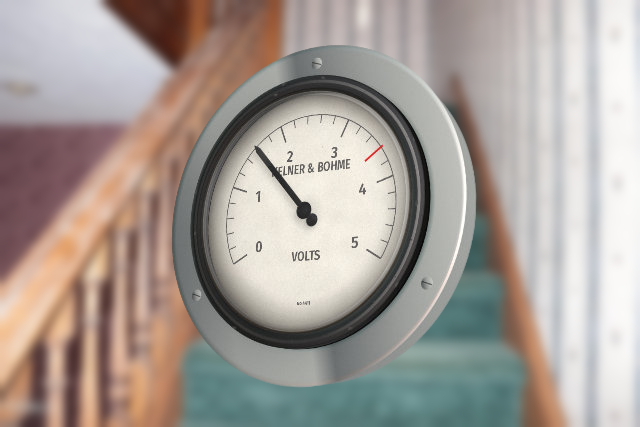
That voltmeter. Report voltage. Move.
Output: 1.6 V
